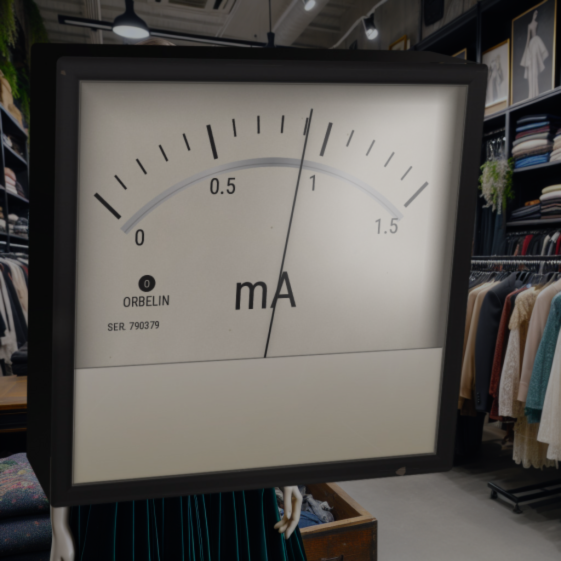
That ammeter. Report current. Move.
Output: 0.9 mA
